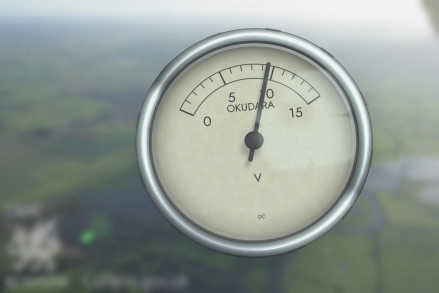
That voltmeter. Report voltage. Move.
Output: 9.5 V
